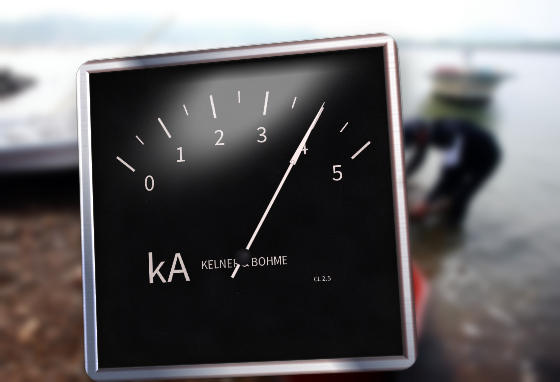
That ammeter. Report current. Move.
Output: 4 kA
